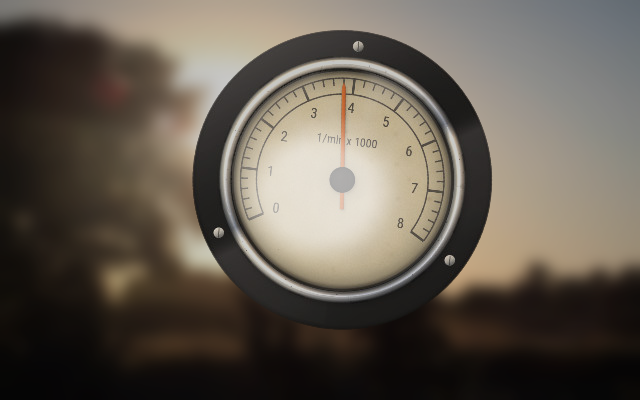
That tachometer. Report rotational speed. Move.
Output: 3800 rpm
